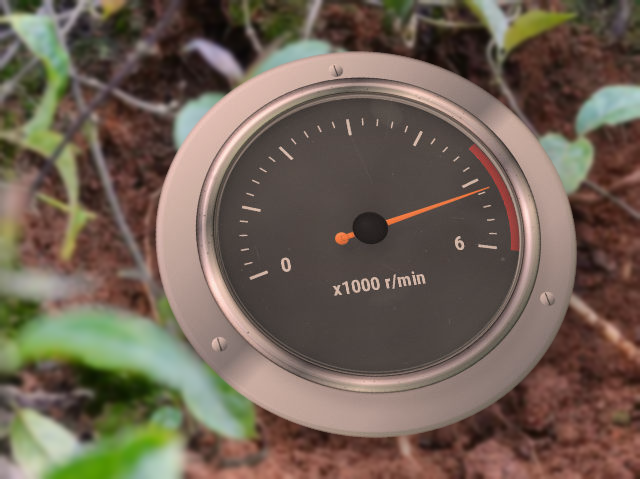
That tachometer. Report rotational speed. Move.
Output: 5200 rpm
